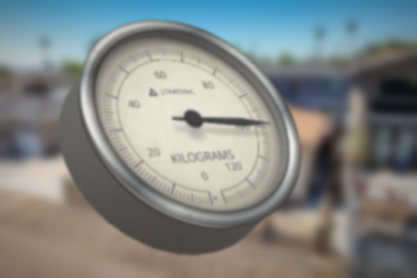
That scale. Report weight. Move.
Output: 100 kg
